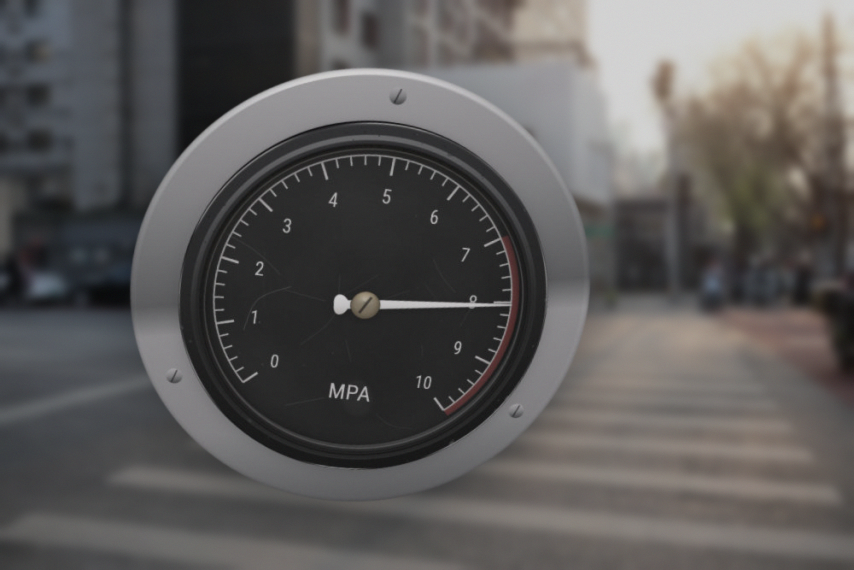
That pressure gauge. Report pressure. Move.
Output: 8 MPa
